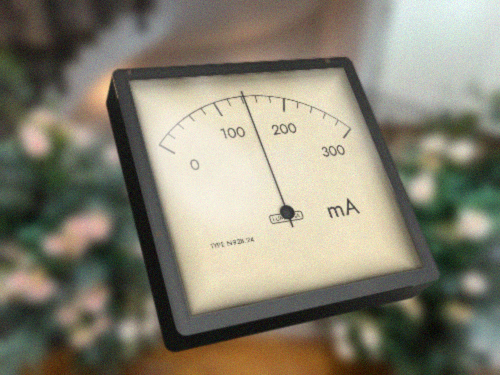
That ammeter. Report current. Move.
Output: 140 mA
